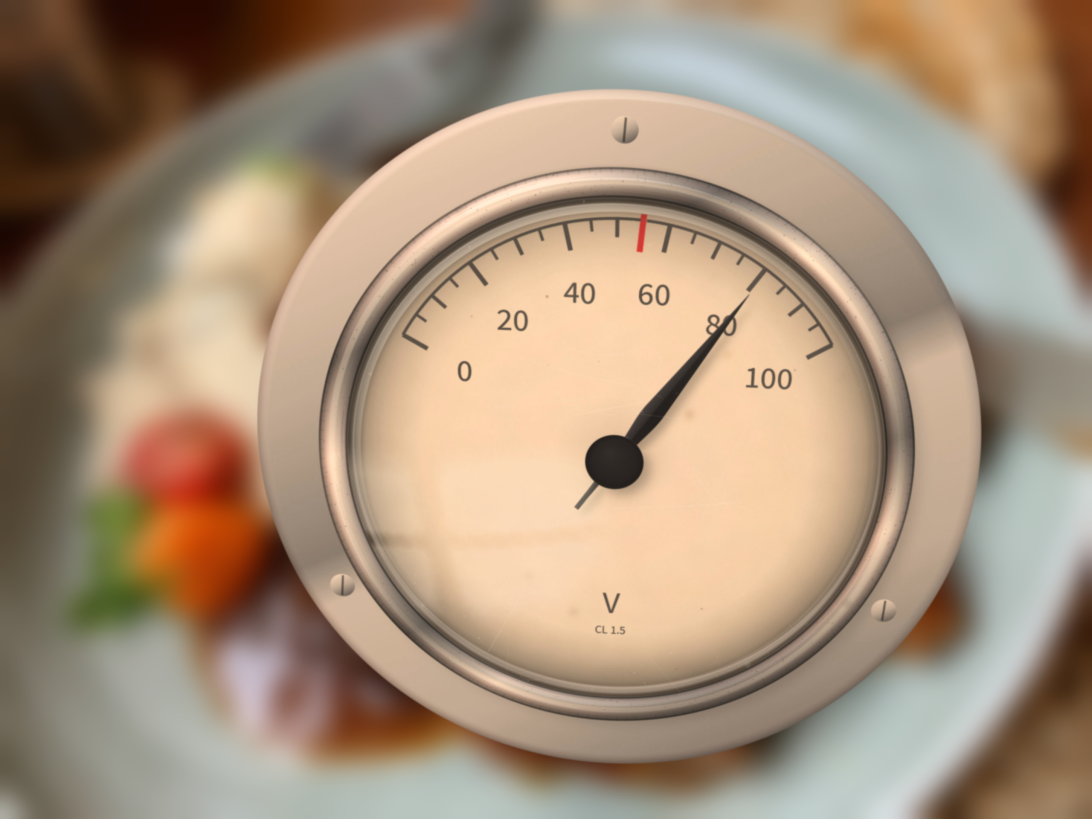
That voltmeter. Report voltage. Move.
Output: 80 V
